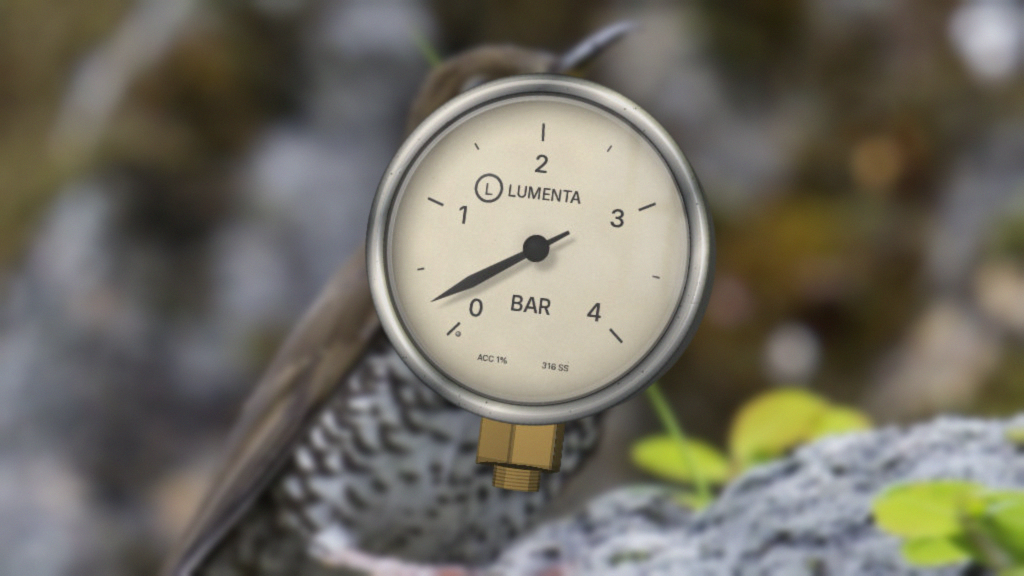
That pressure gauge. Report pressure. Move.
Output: 0.25 bar
